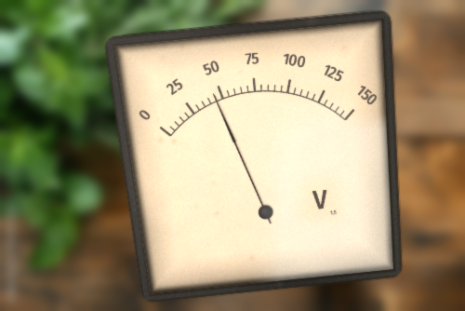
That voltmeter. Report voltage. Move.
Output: 45 V
